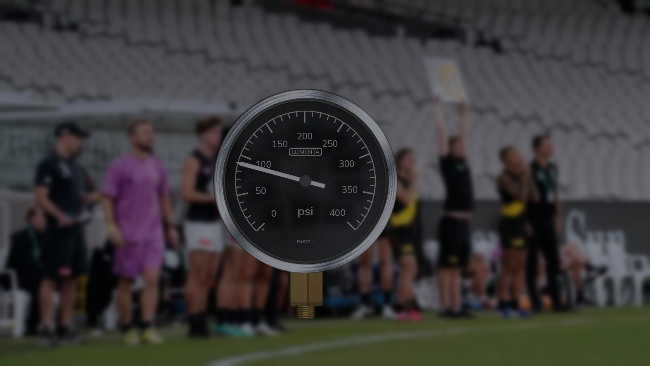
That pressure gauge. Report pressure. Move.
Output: 90 psi
